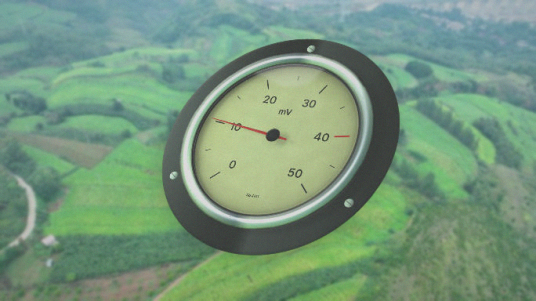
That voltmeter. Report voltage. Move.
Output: 10 mV
